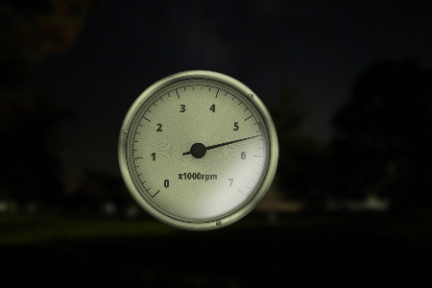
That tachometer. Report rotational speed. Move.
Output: 5500 rpm
